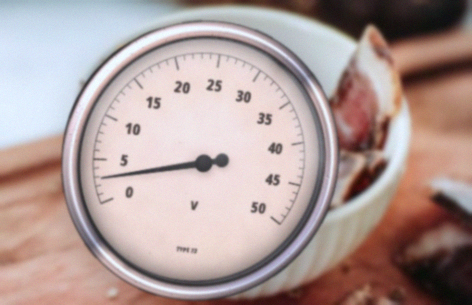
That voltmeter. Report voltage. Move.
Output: 3 V
